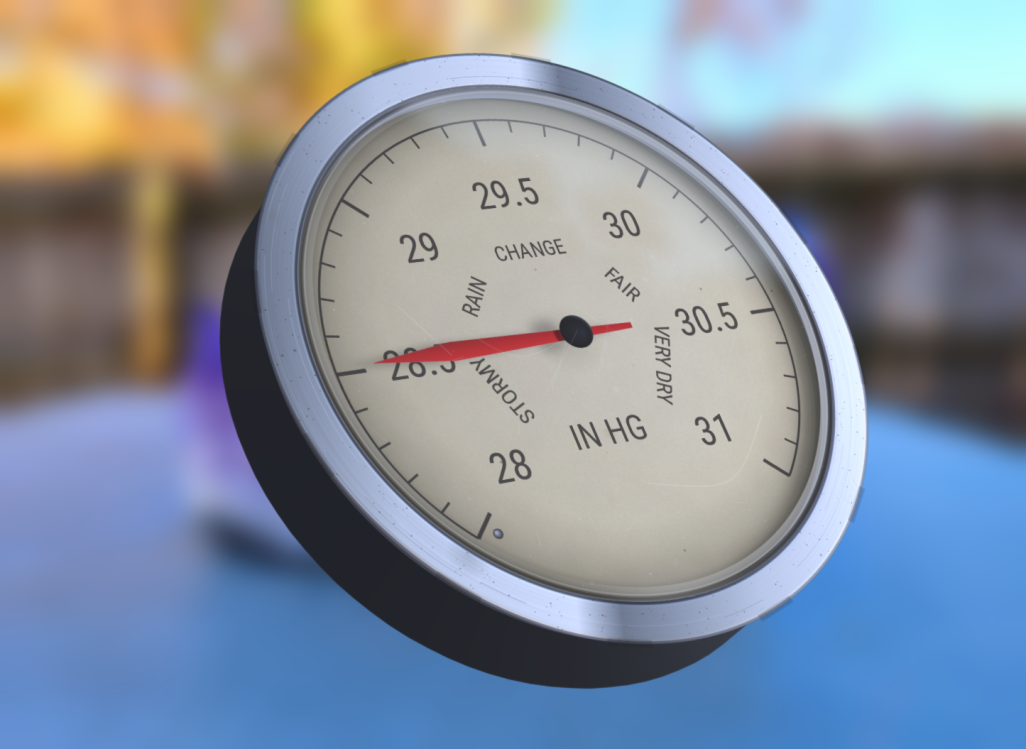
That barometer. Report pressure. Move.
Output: 28.5 inHg
